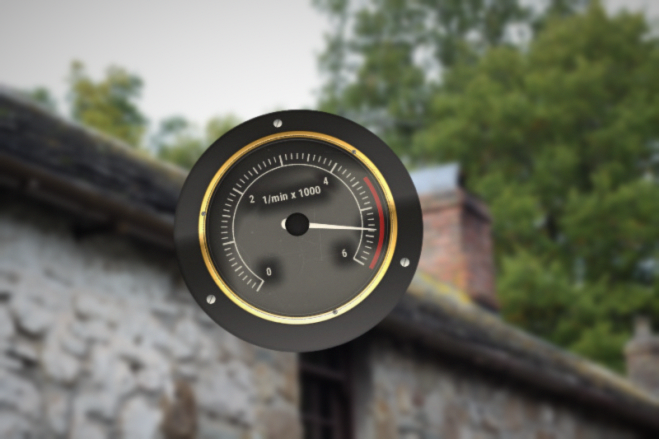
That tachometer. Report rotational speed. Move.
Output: 5400 rpm
